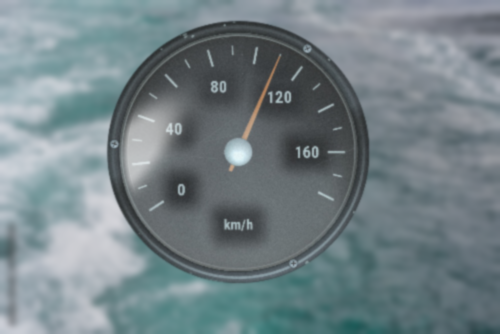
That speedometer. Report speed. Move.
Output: 110 km/h
